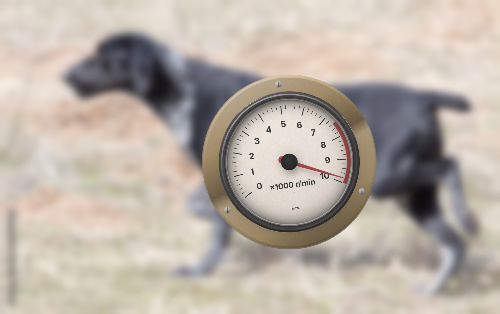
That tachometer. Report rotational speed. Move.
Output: 9800 rpm
